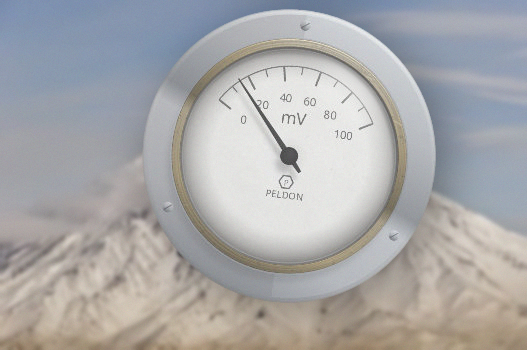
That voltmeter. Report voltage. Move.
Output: 15 mV
